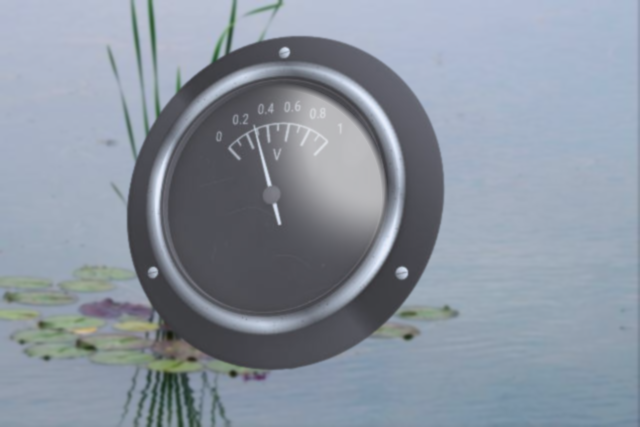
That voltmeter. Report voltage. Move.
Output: 0.3 V
